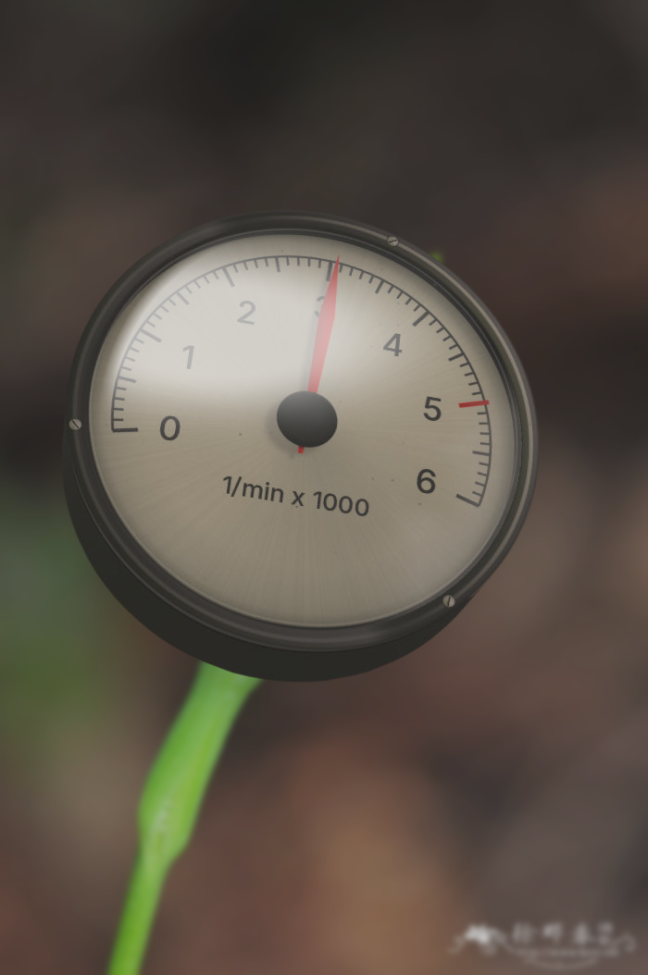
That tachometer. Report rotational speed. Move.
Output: 3050 rpm
